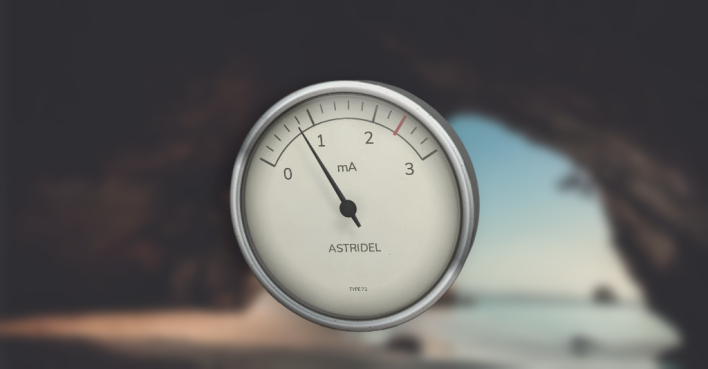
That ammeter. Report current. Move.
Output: 0.8 mA
